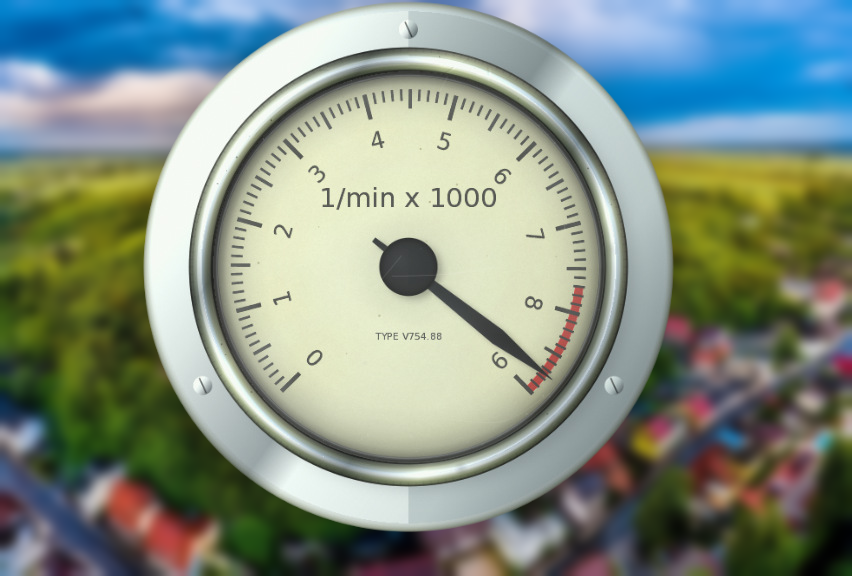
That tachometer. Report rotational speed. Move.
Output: 8750 rpm
